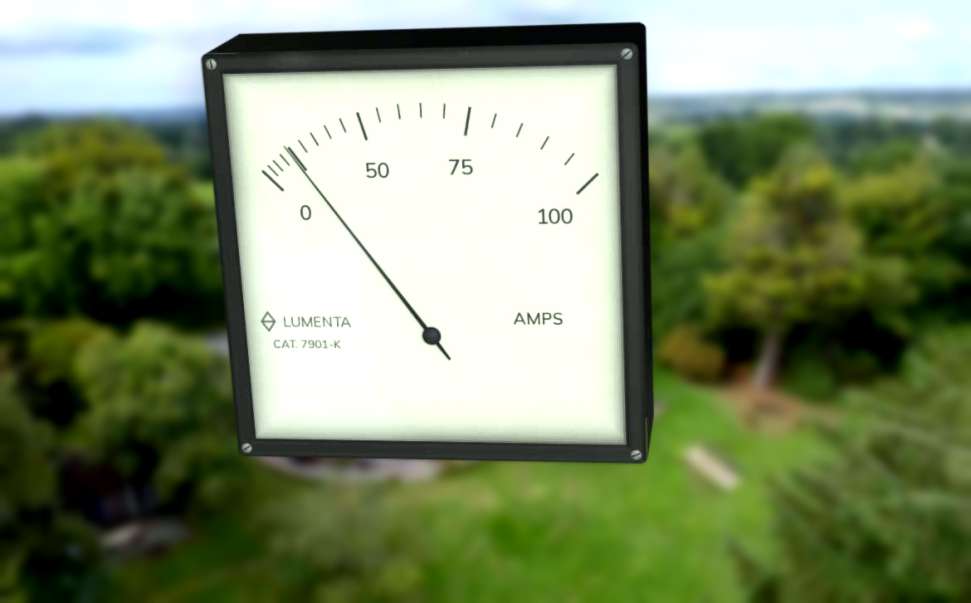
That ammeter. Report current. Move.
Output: 25 A
